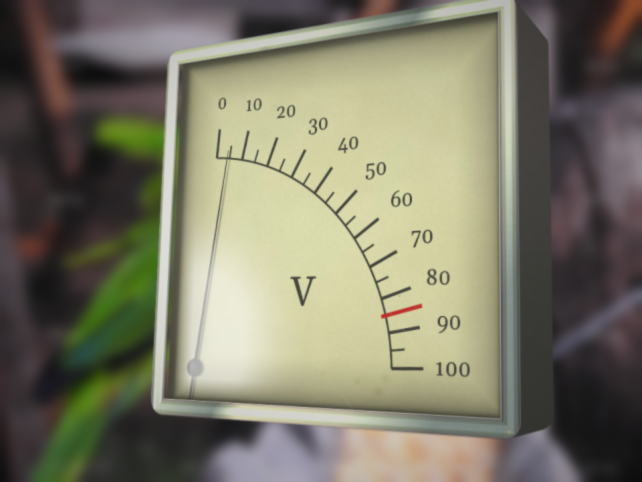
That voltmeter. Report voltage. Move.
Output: 5 V
